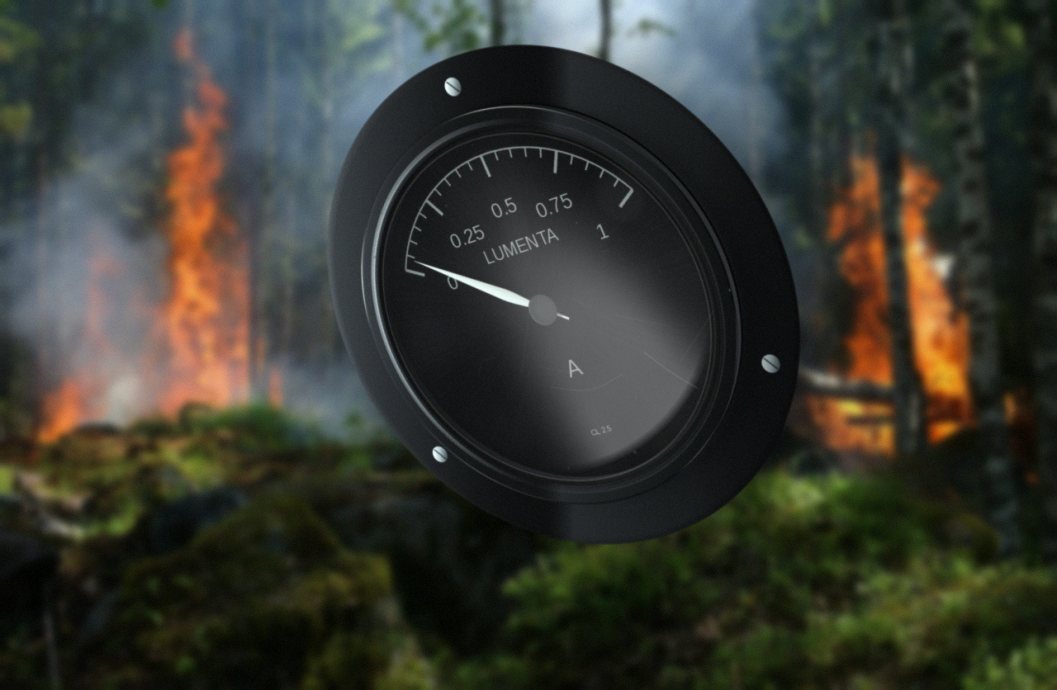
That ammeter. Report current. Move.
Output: 0.05 A
